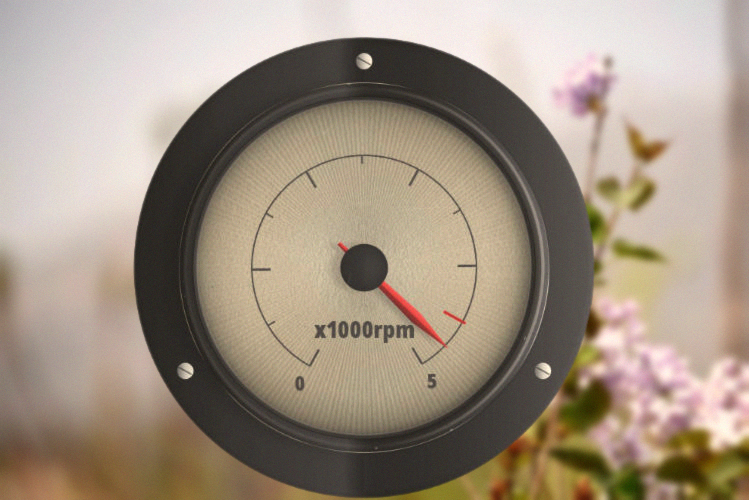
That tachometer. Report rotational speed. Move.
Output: 4750 rpm
